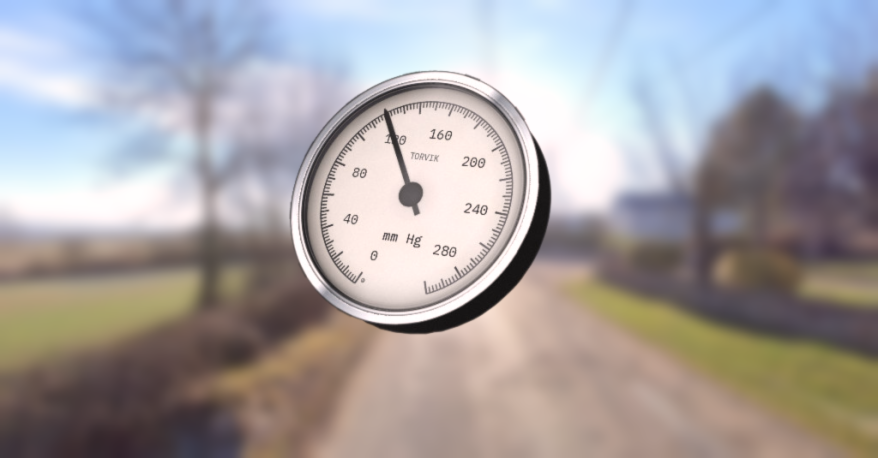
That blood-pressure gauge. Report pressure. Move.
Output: 120 mmHg
